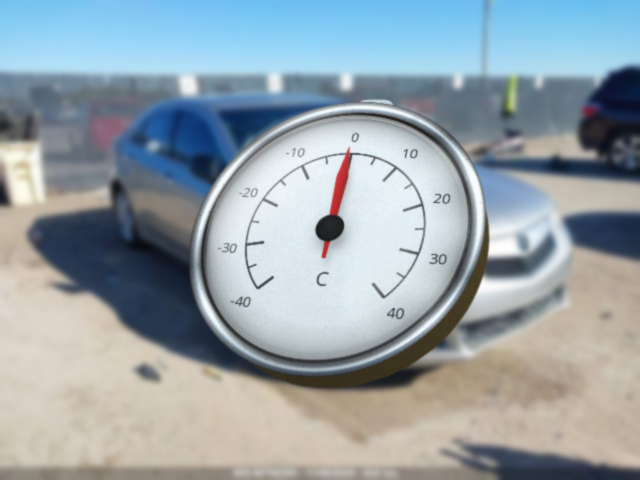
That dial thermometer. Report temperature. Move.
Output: 0 °C
